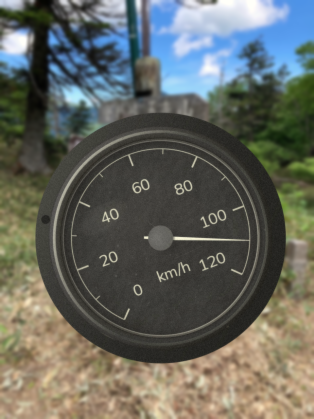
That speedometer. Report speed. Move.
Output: 110 km/h
